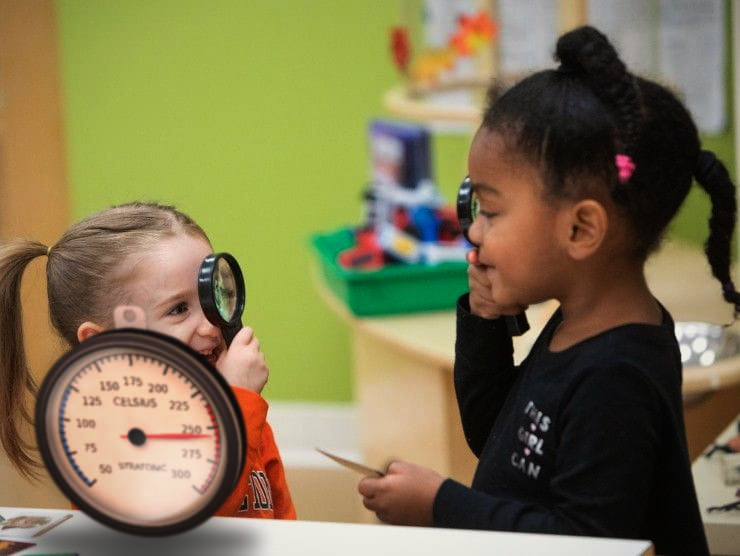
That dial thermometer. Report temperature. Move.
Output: 255 °C
